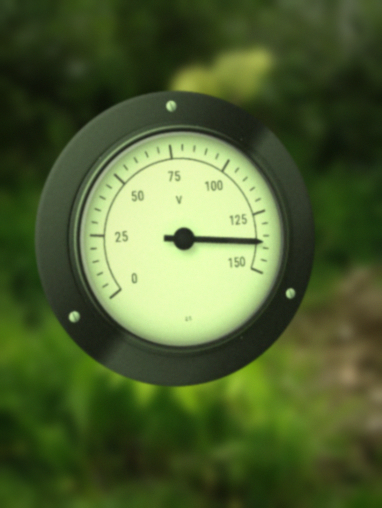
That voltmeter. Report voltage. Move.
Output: 137.5 V
